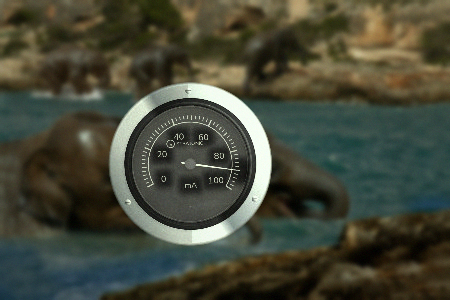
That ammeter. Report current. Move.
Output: 90 mA
